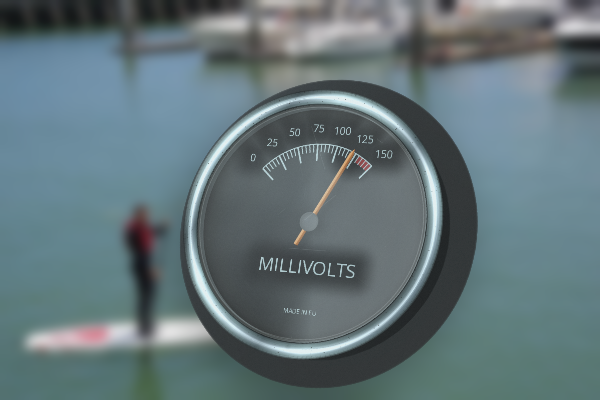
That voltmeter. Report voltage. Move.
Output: 125 mV
